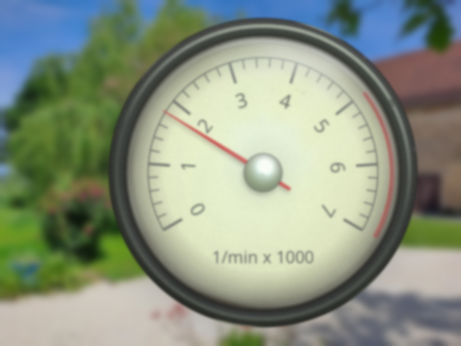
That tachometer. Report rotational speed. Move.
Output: 1800 rpm
